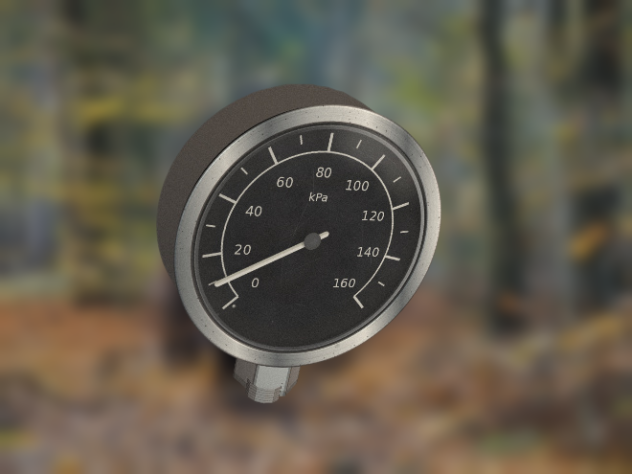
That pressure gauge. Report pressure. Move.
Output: 10 kPa
